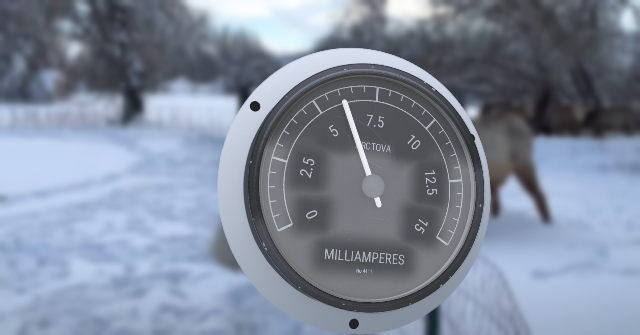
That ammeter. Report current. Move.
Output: 6 mA
